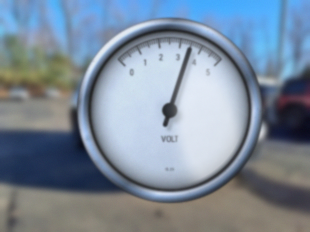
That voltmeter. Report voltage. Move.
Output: 3.5 V
